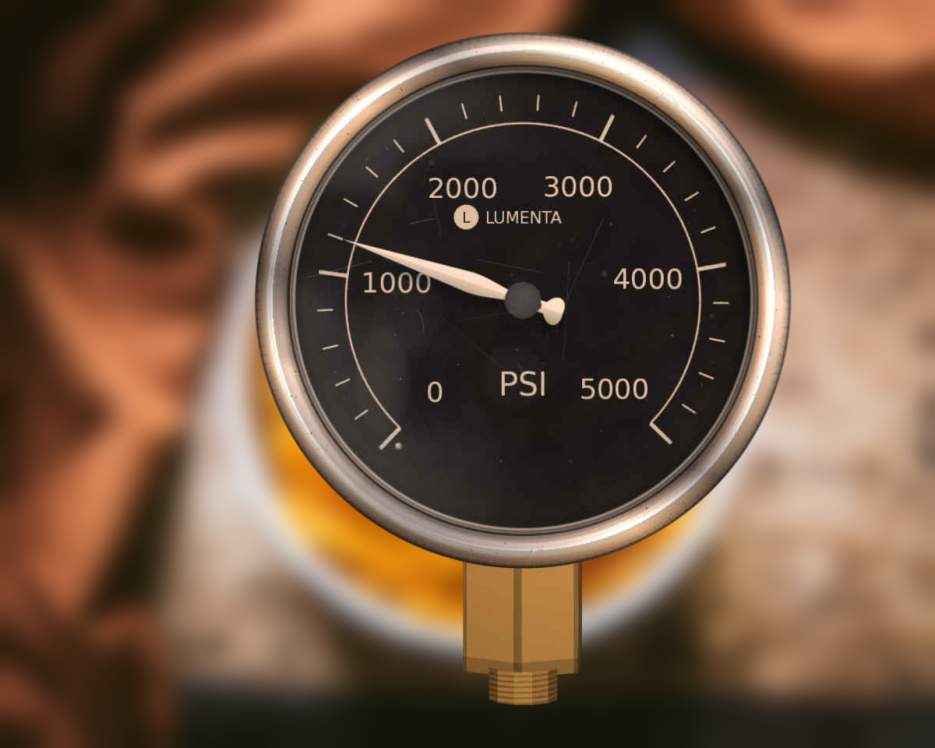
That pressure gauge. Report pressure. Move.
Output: 1200 psi
